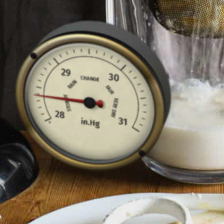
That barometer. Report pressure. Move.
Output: 28.4 inHg
